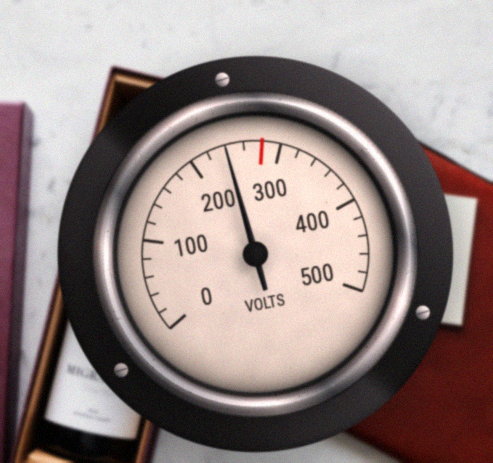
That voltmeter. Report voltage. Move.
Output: 240 V
